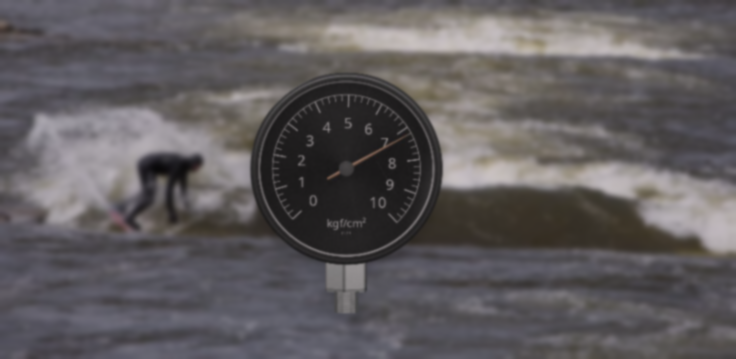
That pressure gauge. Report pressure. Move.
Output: 7.2 kg/cm²
